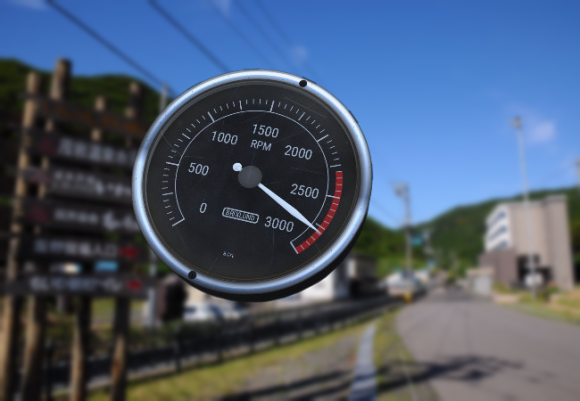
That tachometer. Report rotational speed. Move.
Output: 2800 rpm
